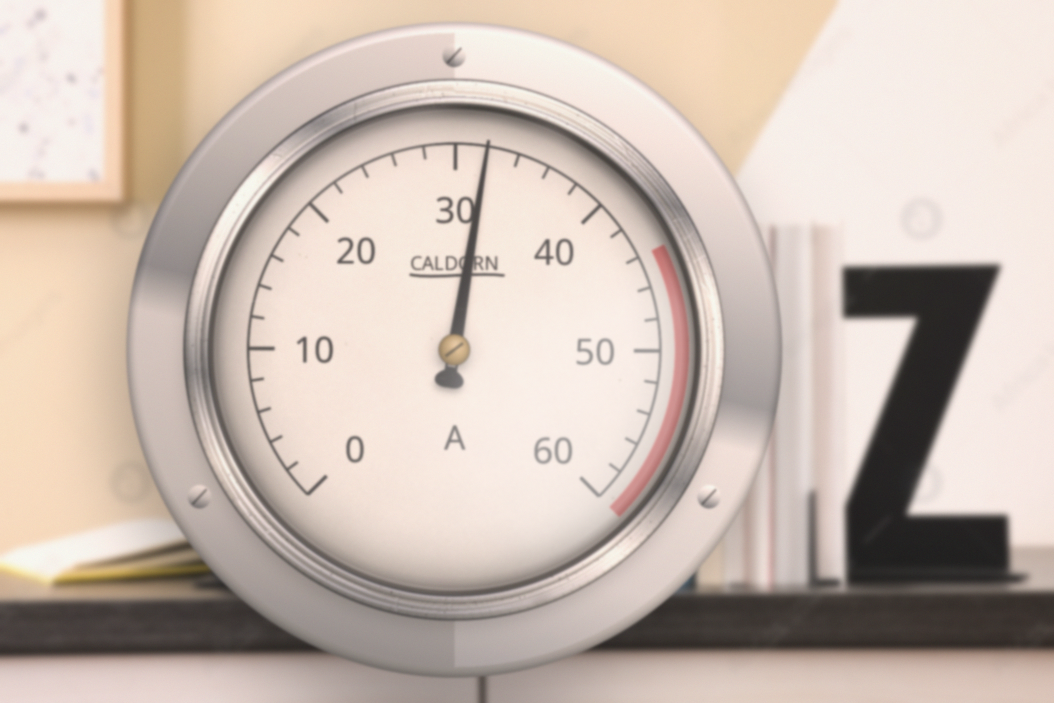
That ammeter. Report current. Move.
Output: 32 A
